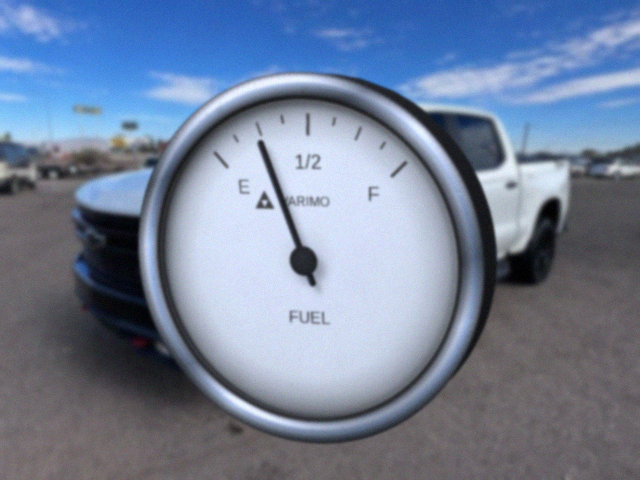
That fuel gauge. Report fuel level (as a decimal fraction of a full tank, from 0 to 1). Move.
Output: 0.25
